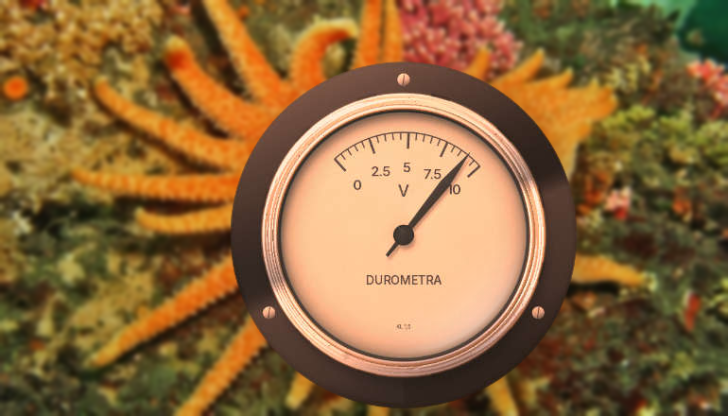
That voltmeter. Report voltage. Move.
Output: 9 V
